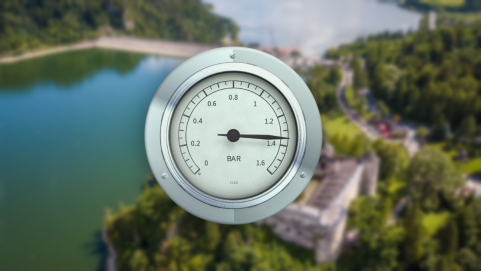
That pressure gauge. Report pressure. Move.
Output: 1.35 bar
